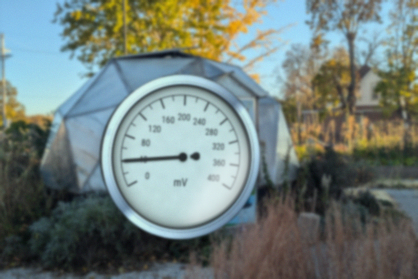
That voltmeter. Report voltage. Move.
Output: 40 mV
